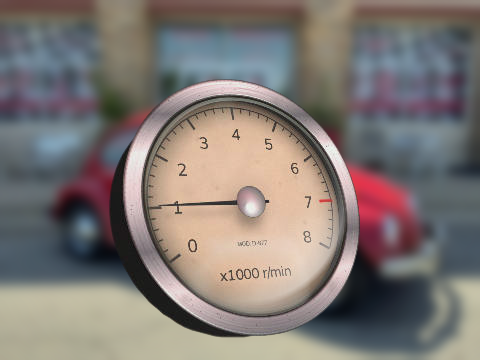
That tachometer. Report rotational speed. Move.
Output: 1000 rpm
